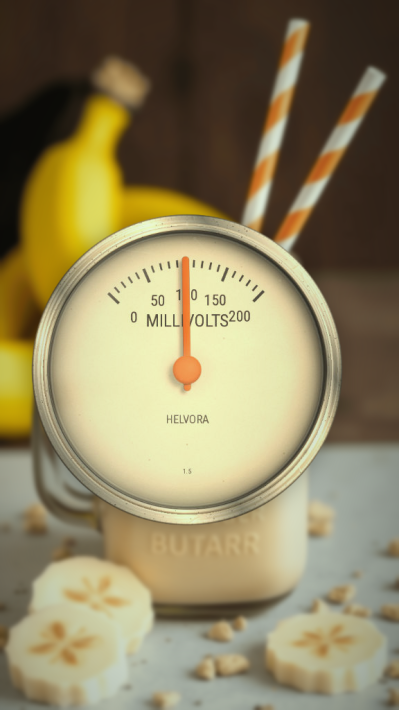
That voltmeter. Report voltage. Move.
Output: 100 mV
